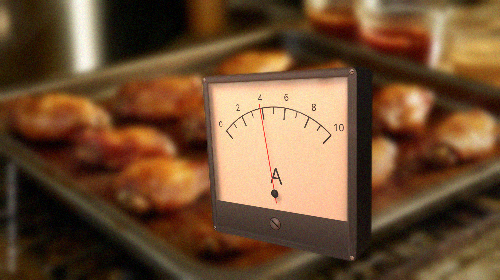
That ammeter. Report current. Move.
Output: 4 A
